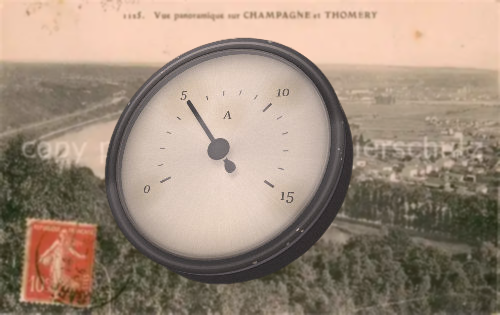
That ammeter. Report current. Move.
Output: 5 A
